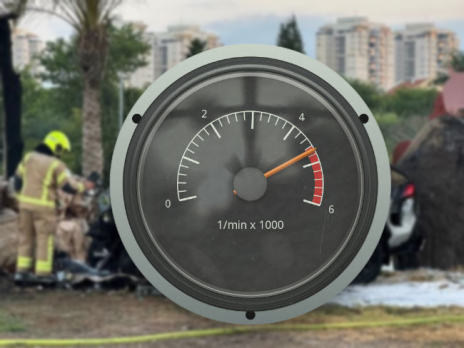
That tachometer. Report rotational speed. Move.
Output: 4700 rpm
